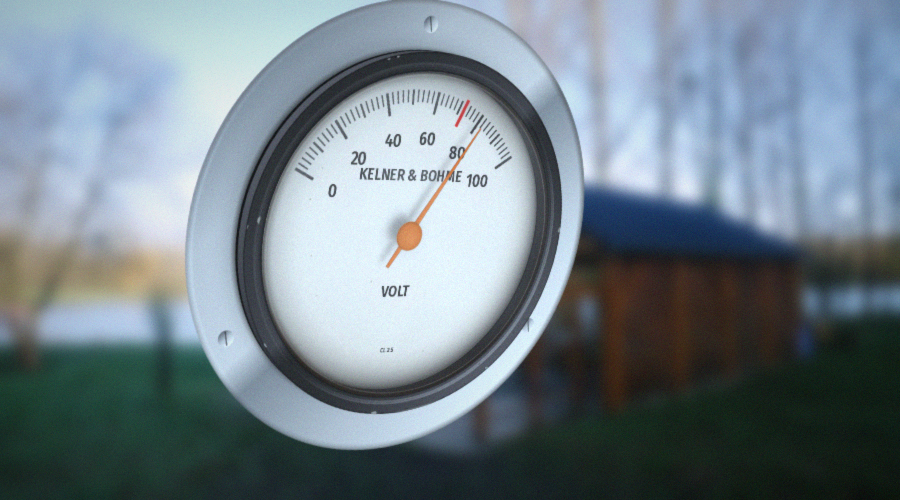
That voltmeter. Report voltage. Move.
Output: 80 V
